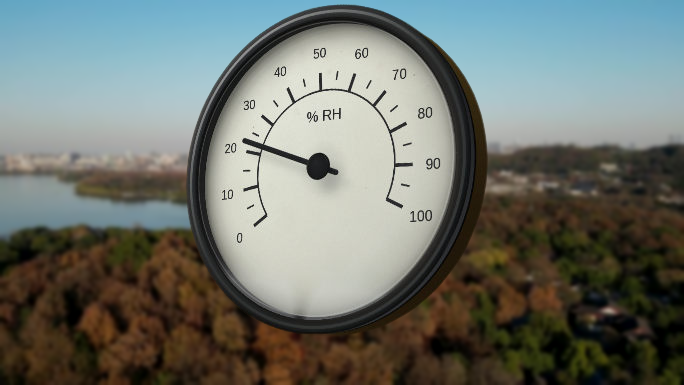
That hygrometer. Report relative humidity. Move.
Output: 22.5 %
